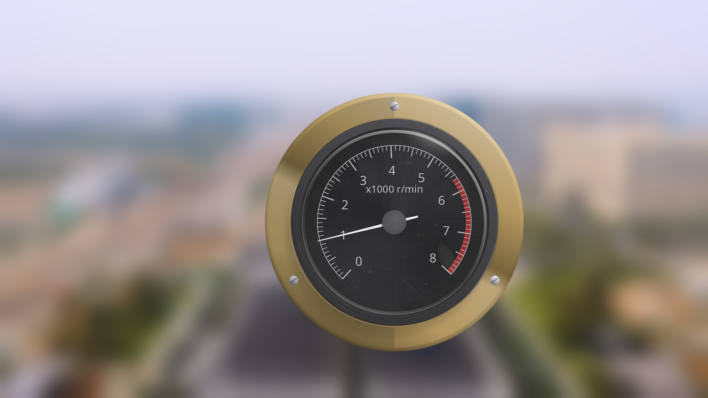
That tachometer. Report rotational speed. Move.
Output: 1000 rpm
